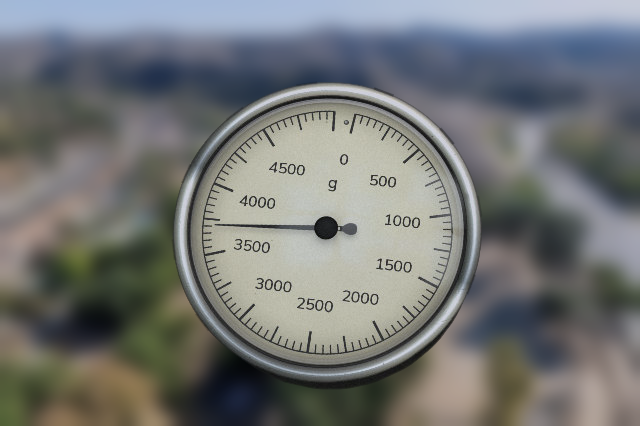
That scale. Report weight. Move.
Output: 3700 g
